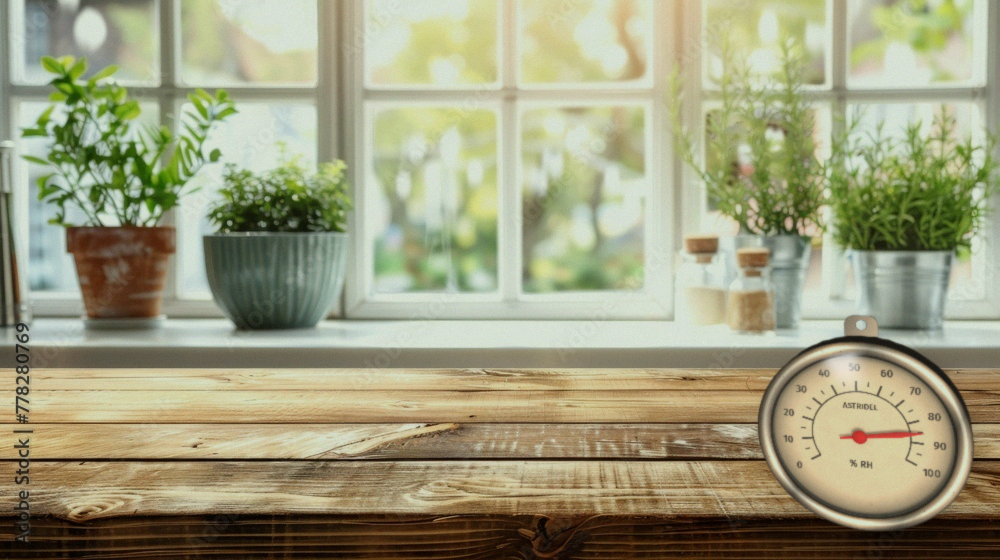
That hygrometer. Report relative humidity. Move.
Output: 85 %
